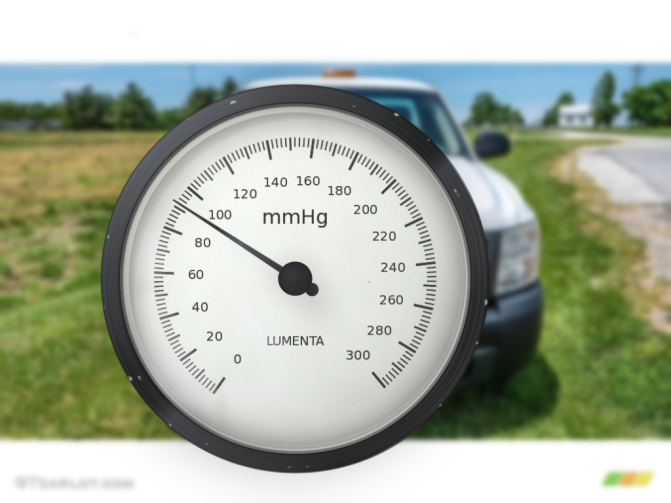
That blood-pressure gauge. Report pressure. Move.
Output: 92 mmHg
